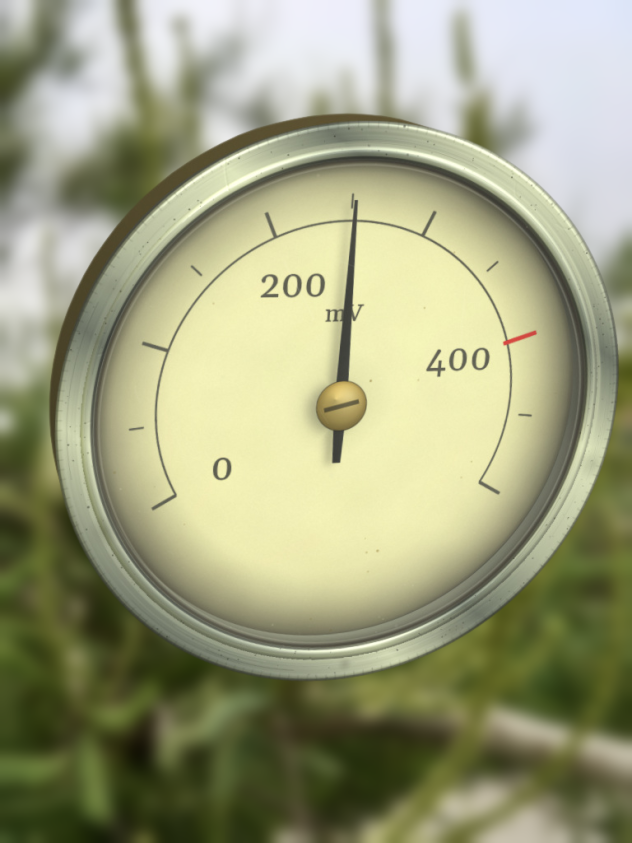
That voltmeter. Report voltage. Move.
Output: 250 mV
